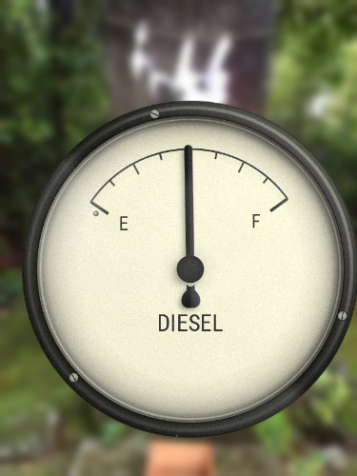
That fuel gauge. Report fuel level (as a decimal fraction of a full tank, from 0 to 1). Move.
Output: 0.5
